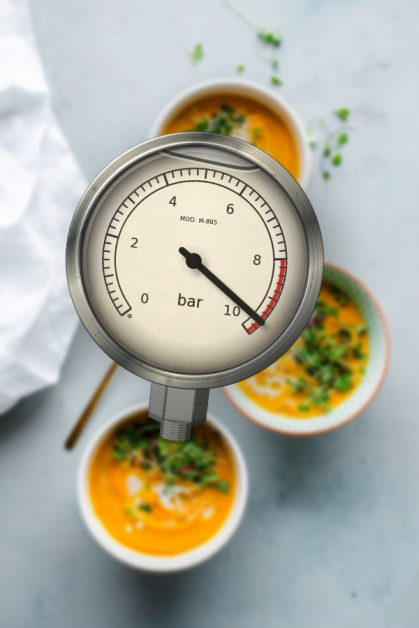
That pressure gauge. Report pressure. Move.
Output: 9.6 bar
